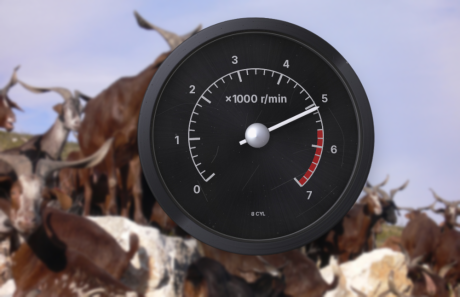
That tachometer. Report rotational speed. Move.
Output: 5100 rpm
